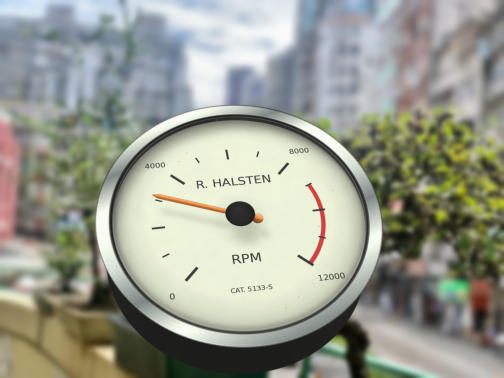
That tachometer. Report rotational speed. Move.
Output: 3000 rpm
